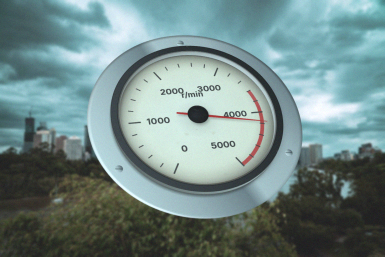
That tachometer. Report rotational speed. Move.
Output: 4200 rpm
